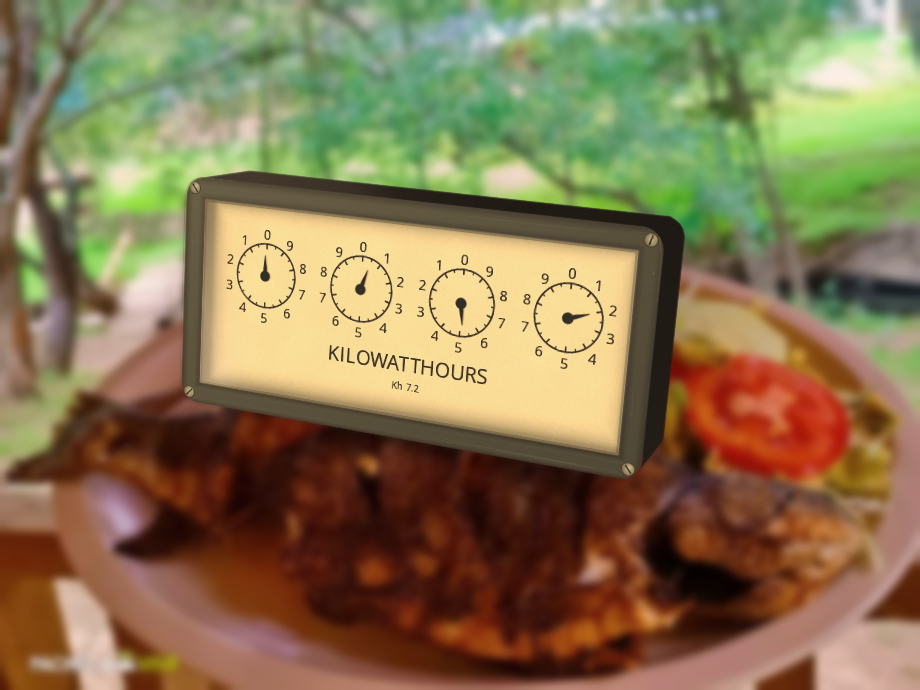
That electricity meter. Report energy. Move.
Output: 52 kWh
